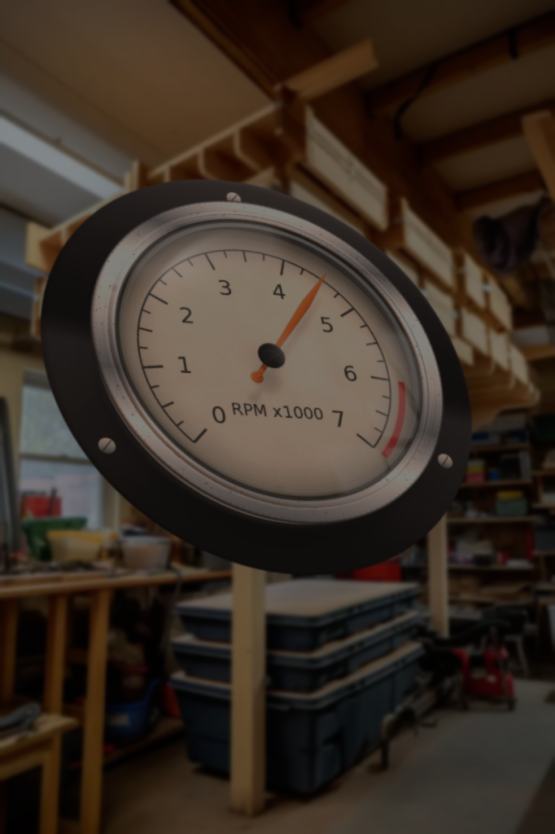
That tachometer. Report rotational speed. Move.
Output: 4500 rpm
